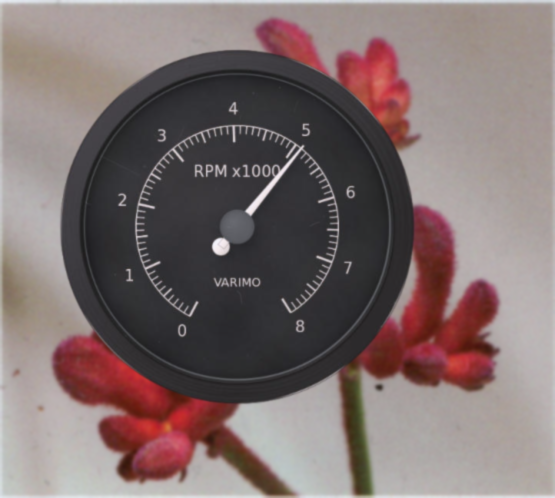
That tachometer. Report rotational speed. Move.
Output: 5100 rpm
